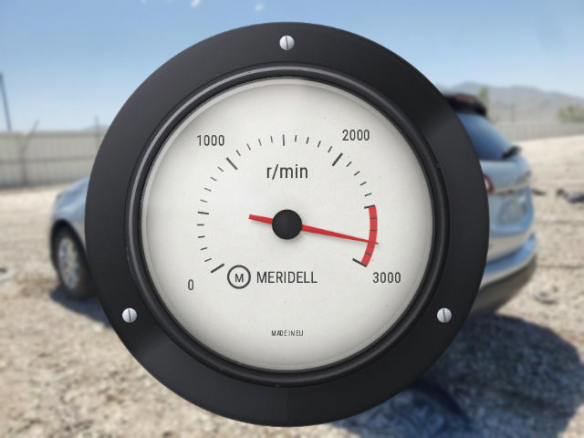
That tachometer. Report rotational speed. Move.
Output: 2800 rpm
